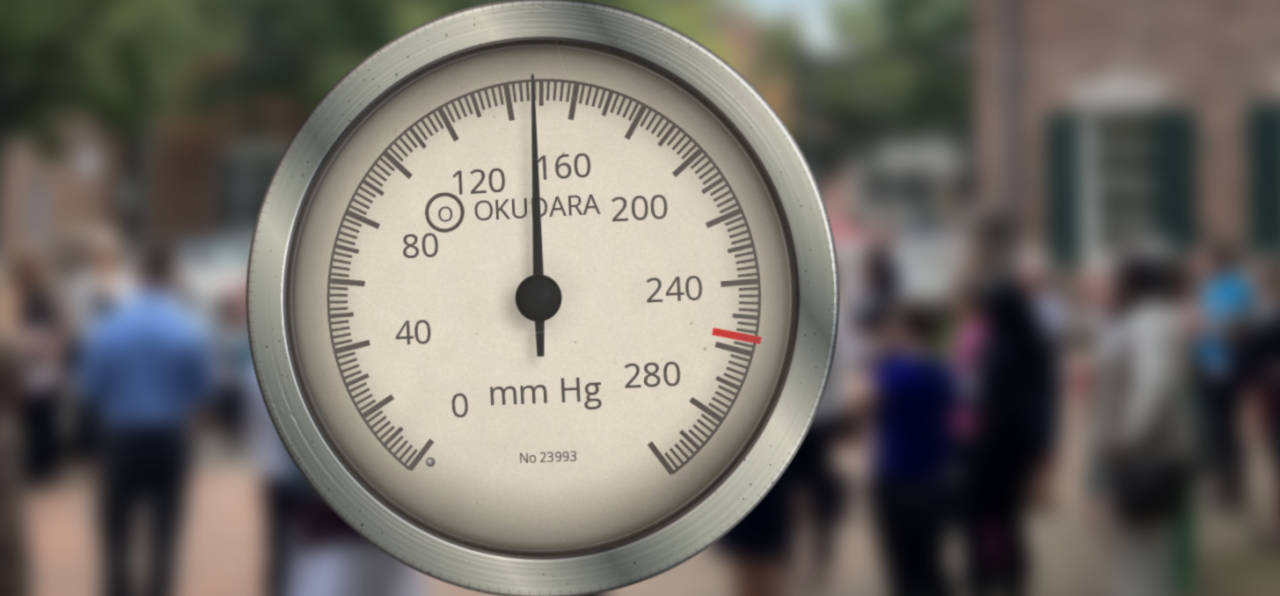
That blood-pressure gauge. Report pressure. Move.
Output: 148 mmHg
